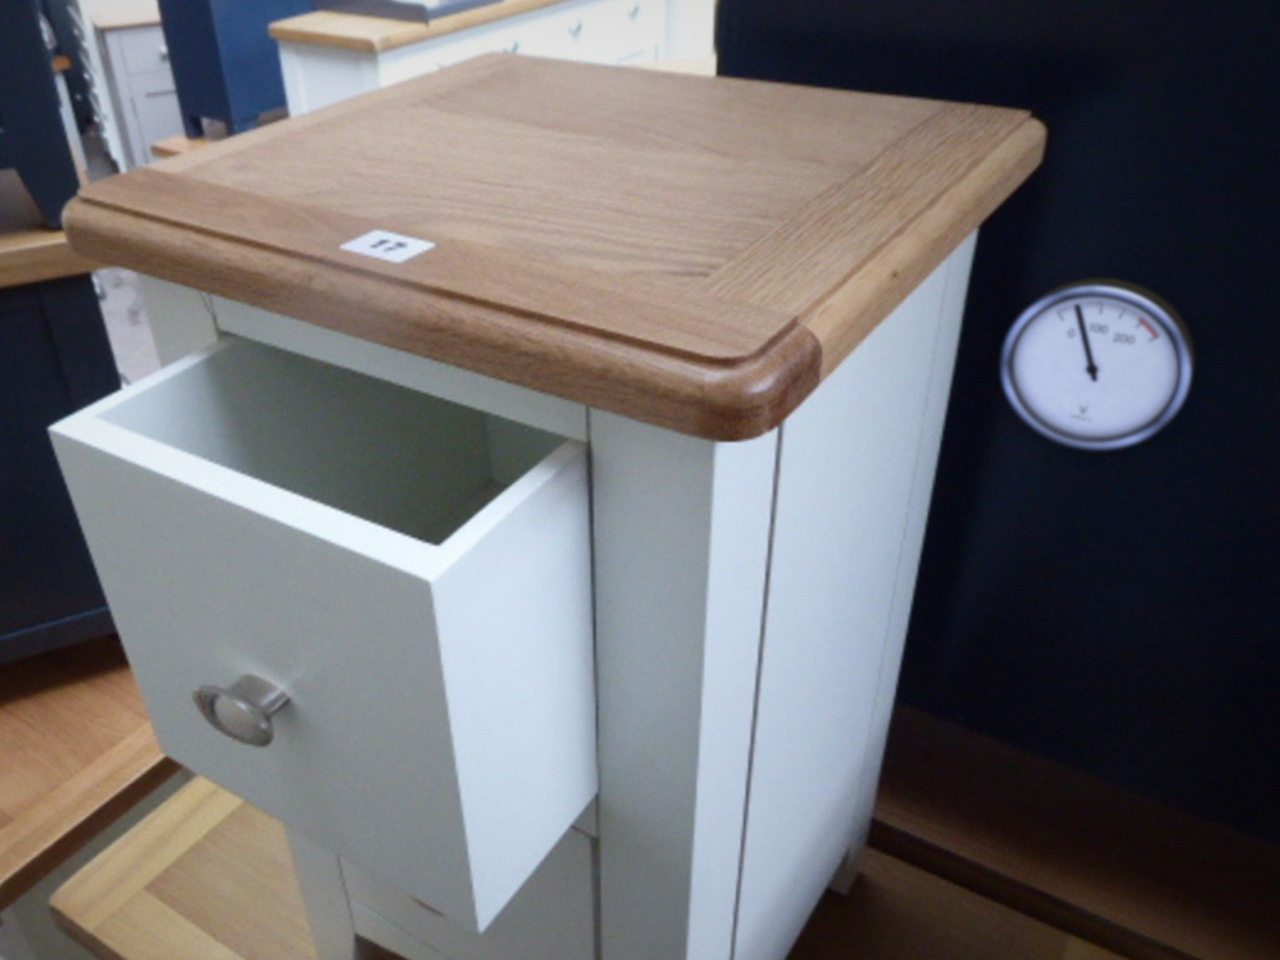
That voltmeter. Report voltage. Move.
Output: 50 V
